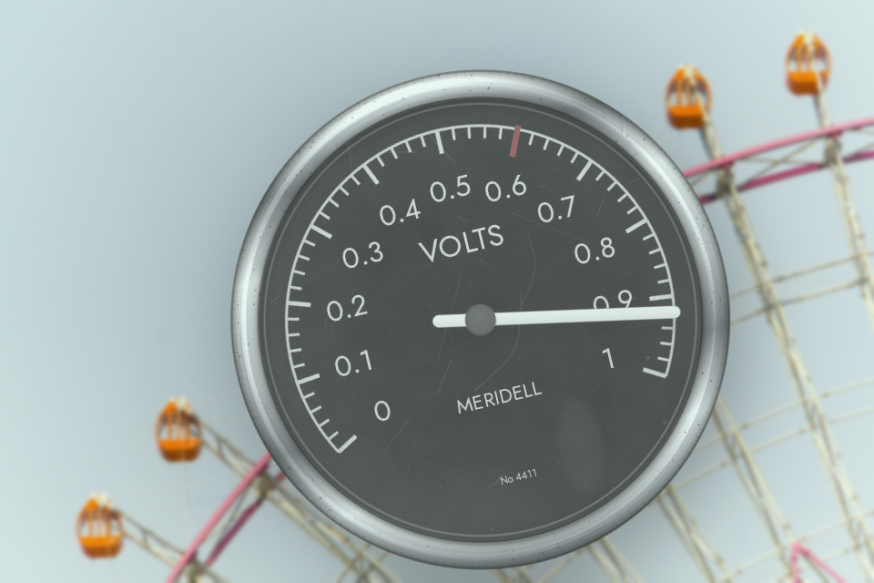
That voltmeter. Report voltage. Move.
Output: 0.92 V
